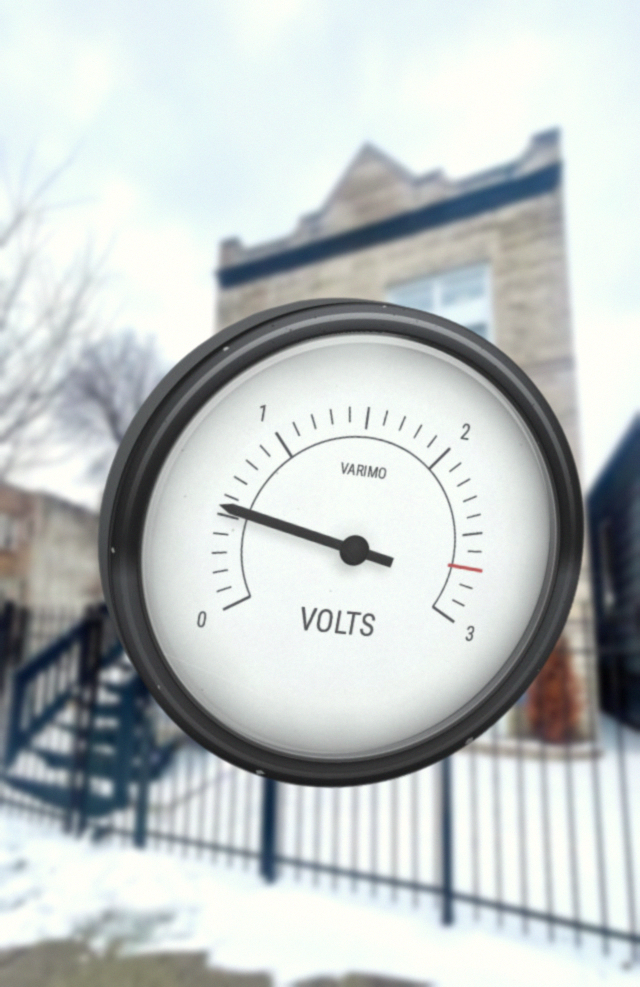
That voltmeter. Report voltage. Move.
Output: 0.55 V
